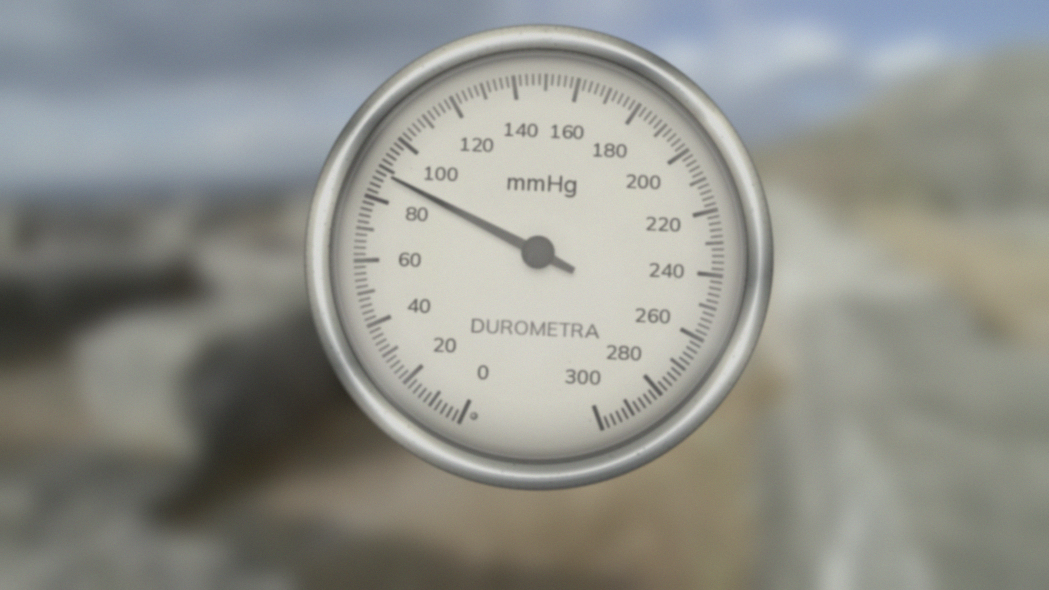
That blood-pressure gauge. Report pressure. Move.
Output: 88 mmHg
